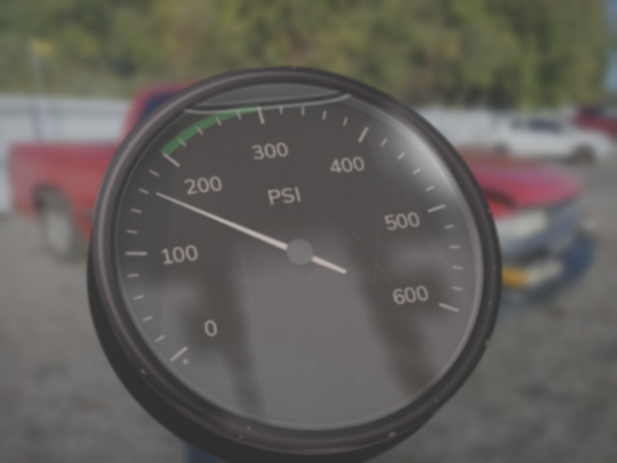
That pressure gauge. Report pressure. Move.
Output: 160 psi
